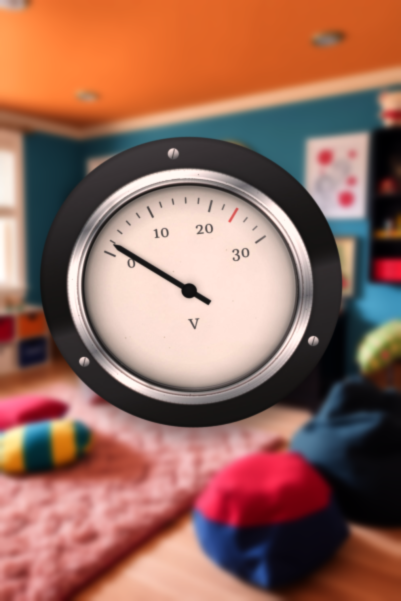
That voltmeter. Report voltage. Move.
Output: 2 V
